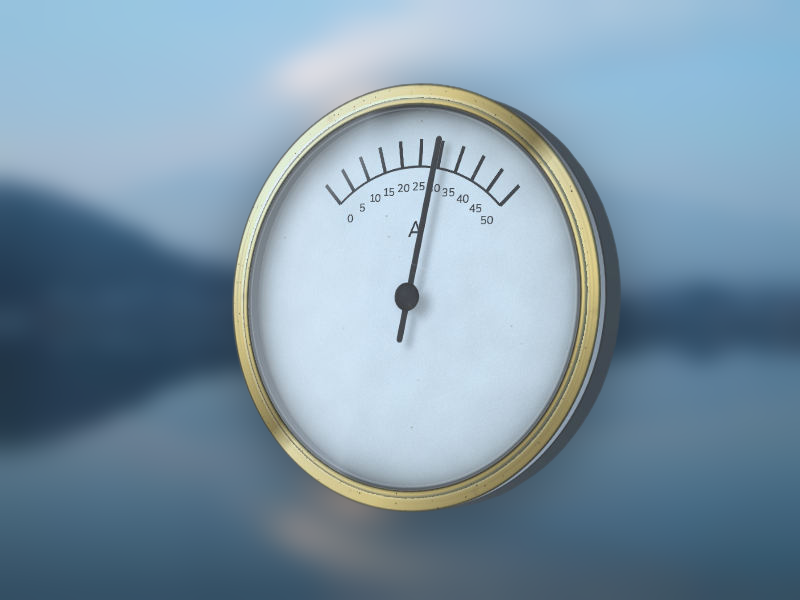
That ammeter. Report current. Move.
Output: 30 A
